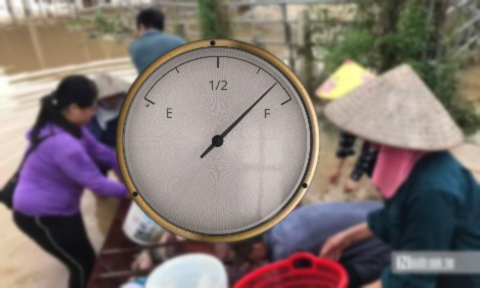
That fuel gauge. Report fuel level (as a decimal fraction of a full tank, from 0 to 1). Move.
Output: 0.875
